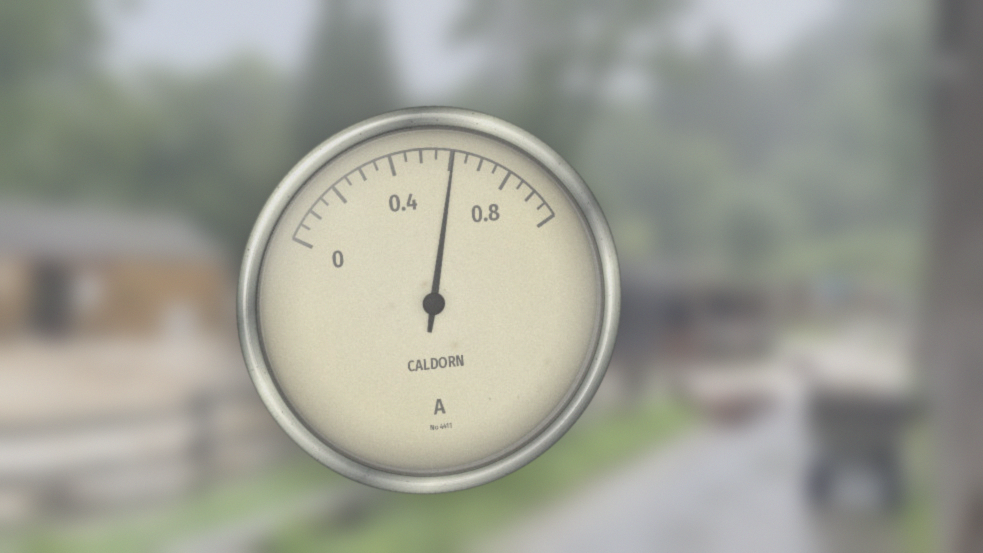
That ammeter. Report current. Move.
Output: 0.6 A
